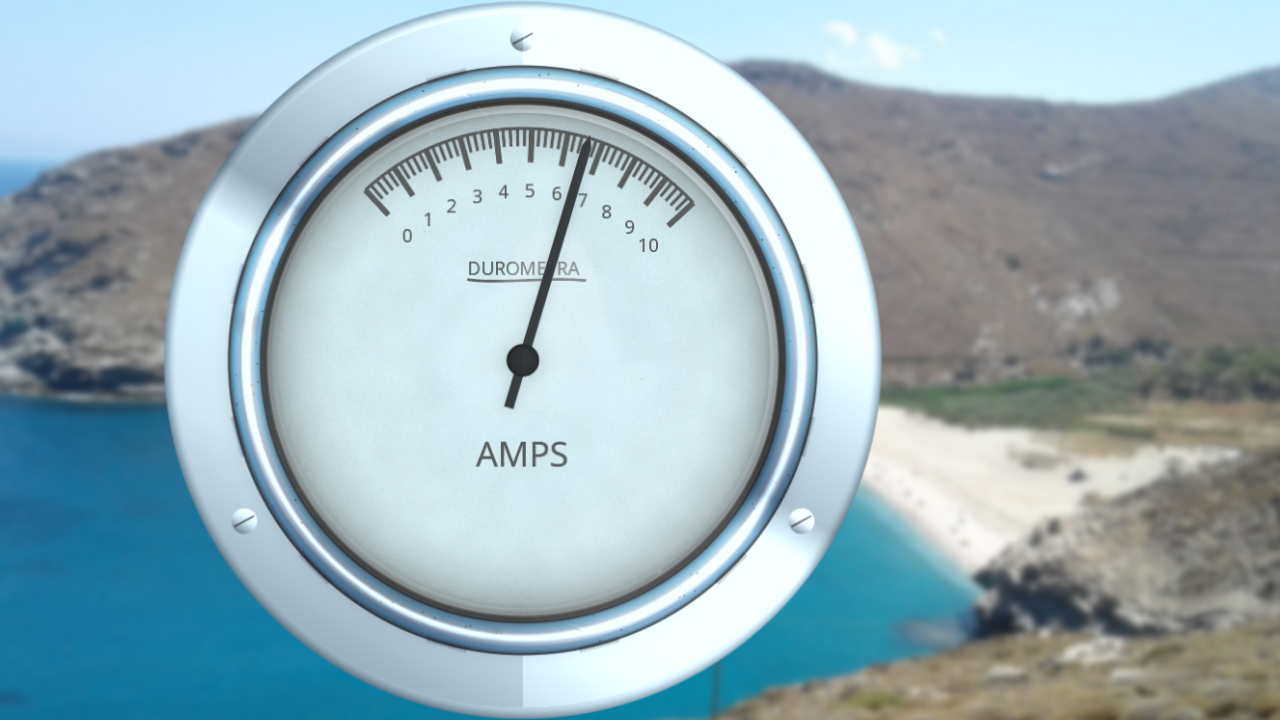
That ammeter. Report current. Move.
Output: 6.6 A
